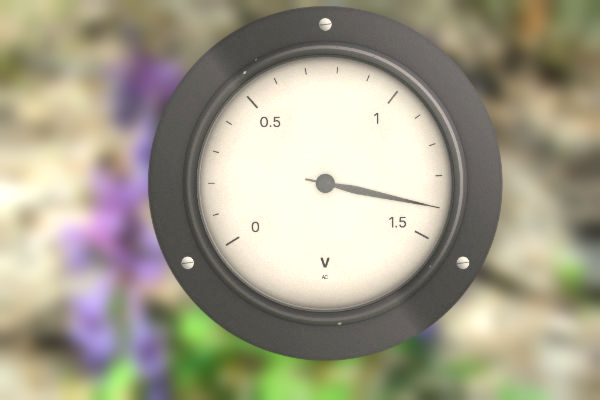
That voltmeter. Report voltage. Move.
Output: 1.4 V
